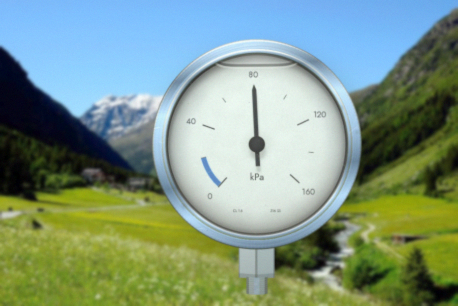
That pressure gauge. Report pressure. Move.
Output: 80 kPa
